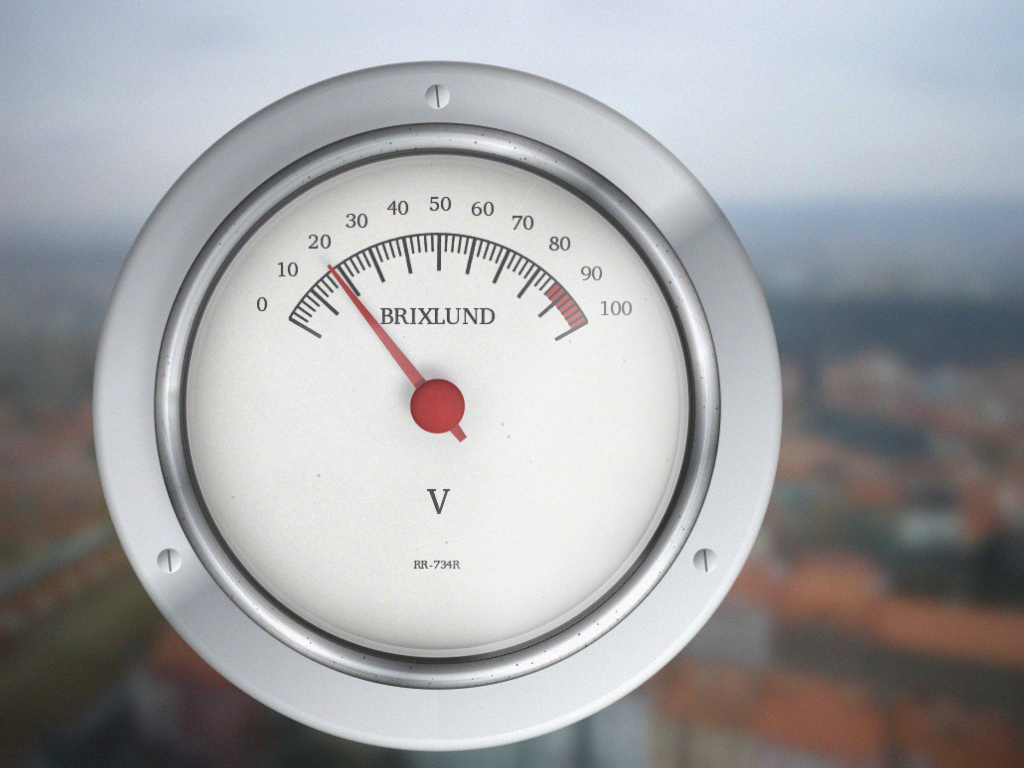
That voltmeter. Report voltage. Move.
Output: 18 V
